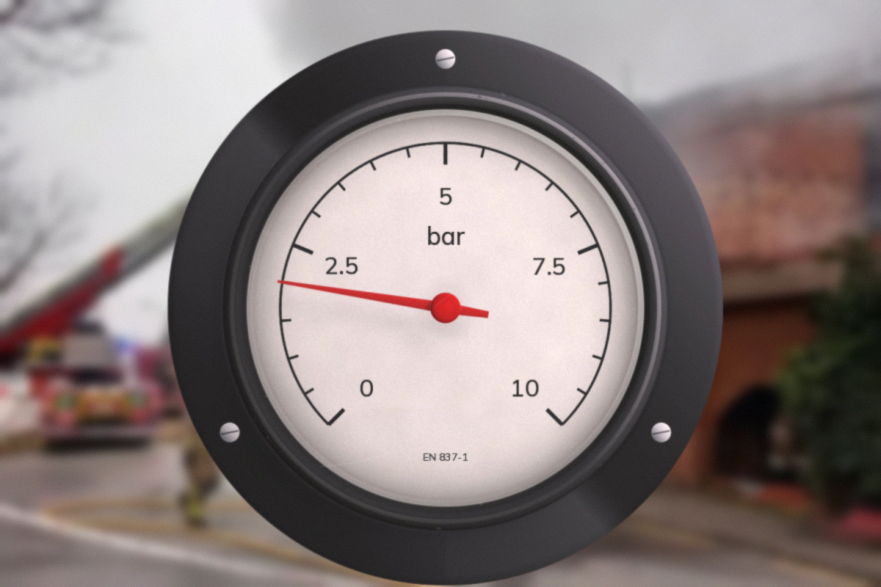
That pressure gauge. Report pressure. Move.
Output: 2 bar
